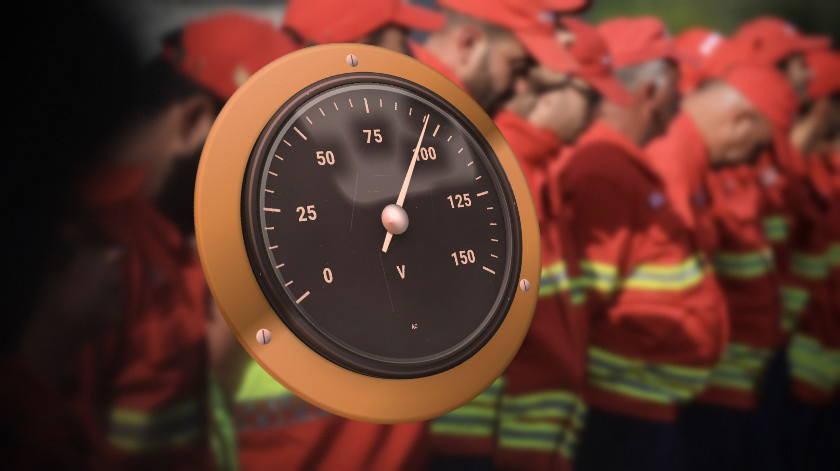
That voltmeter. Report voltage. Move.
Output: 95 V
